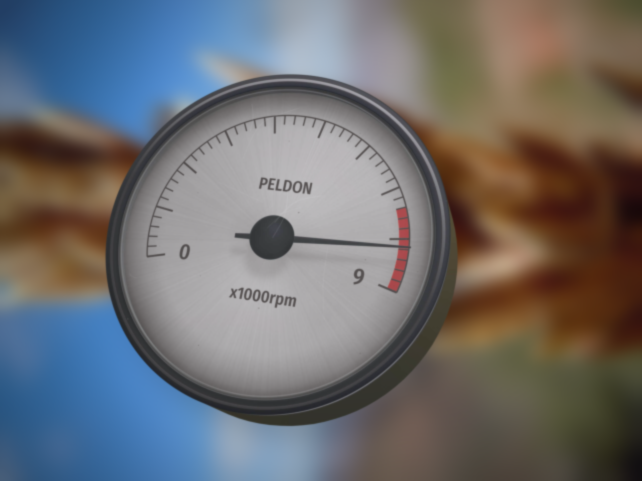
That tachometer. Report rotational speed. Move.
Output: 8200 rpm
